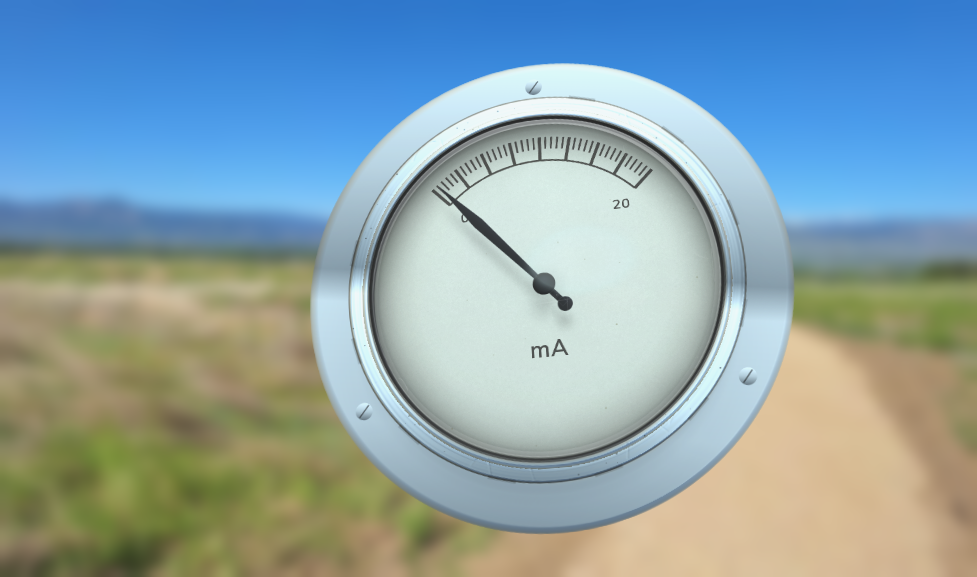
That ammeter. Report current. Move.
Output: 0.5 mA
